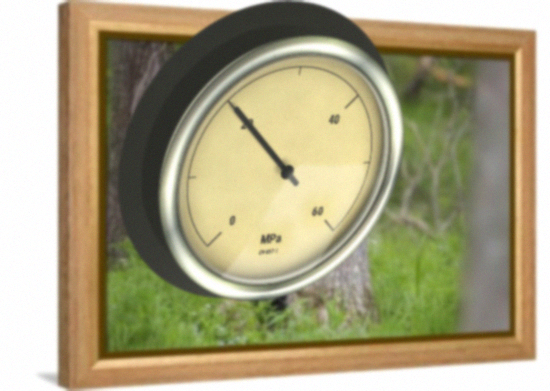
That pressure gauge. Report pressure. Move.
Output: 20 MPa
